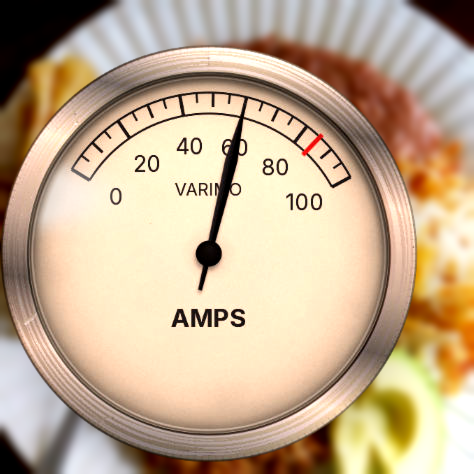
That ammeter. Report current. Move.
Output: 60 A
